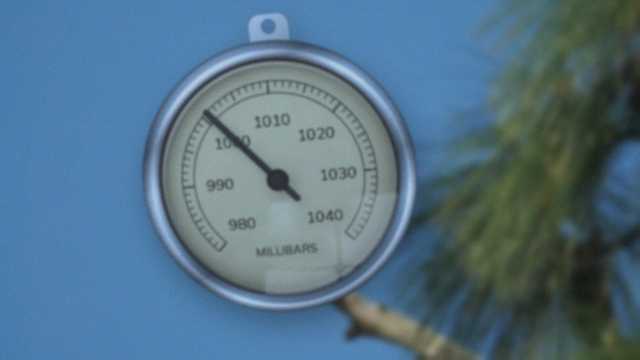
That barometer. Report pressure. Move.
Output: 1001 mbar
